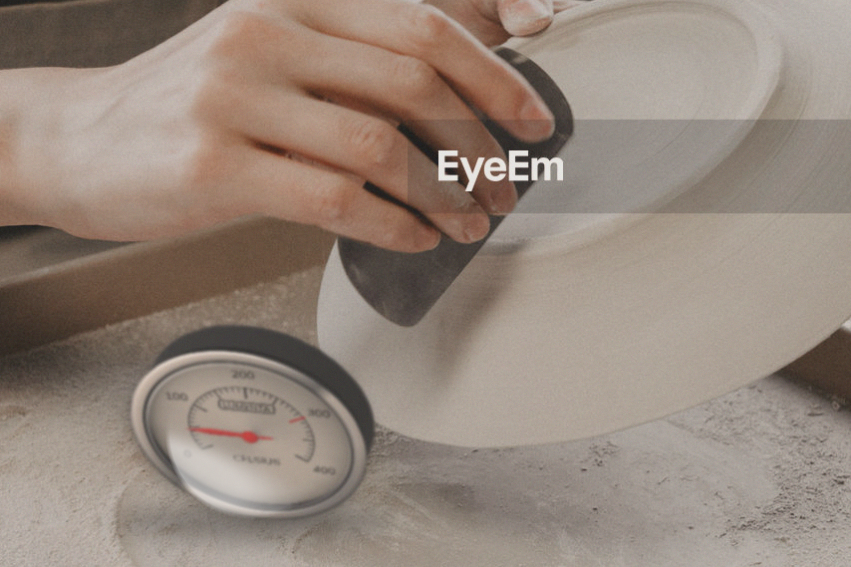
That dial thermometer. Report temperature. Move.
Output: 50 °C
